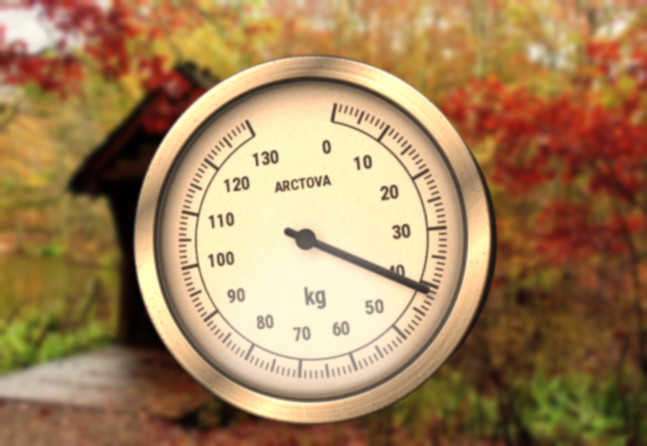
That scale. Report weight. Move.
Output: 41 kg
